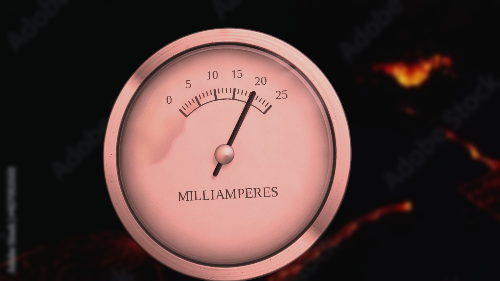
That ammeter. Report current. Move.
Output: 20 mA
